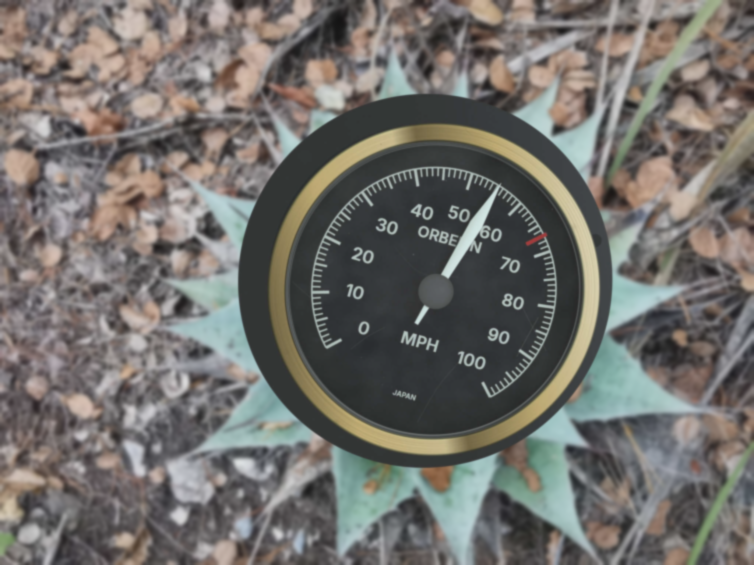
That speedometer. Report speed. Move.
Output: 55 mph
